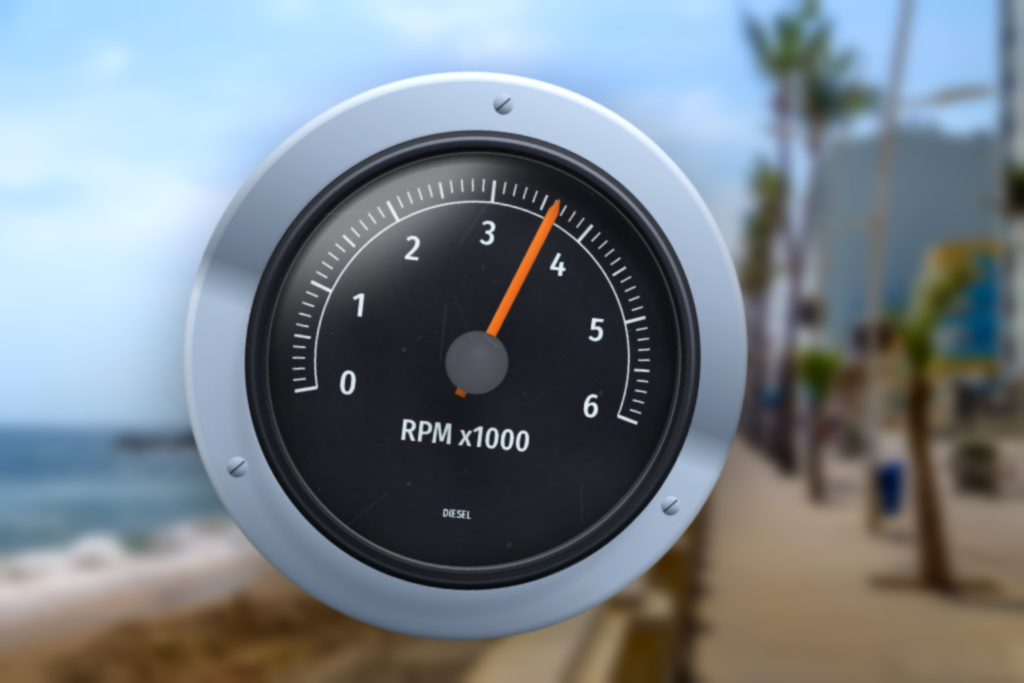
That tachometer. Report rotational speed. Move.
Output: 3600 rpm
